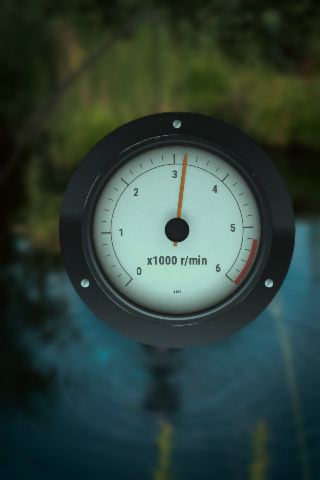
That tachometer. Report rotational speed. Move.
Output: 3200 rpm
